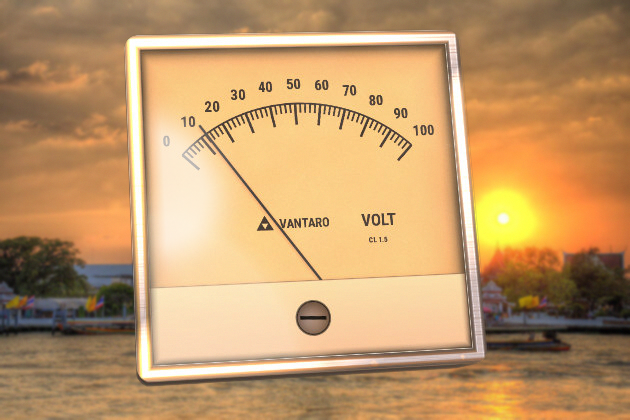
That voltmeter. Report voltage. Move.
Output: 12 V
